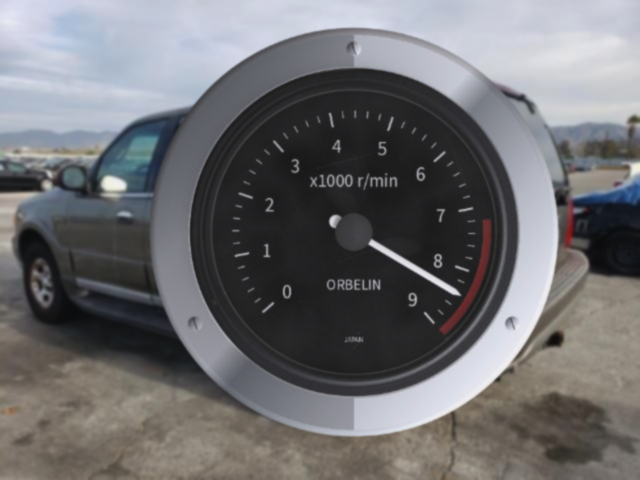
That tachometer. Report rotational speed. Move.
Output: 8400 rpm
